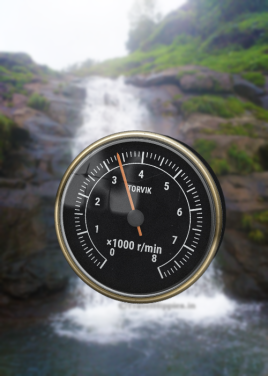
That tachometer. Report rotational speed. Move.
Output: 3400 rpm
